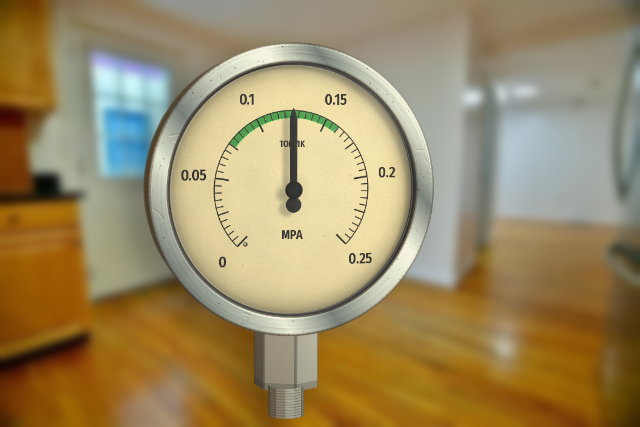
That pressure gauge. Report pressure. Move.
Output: 0.125 MPa
